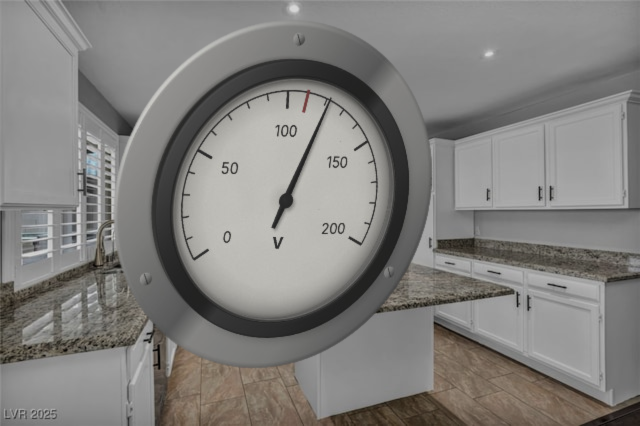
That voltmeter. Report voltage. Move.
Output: 120 V
